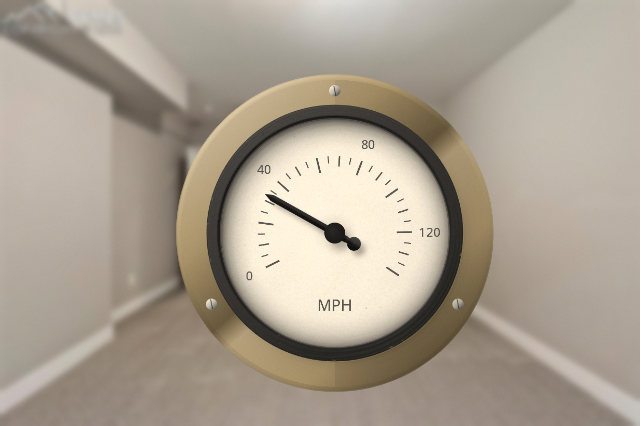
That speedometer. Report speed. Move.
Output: 32.5 mph
